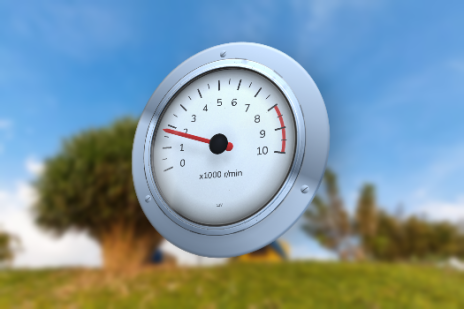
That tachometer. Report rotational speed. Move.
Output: 1750 rpm
